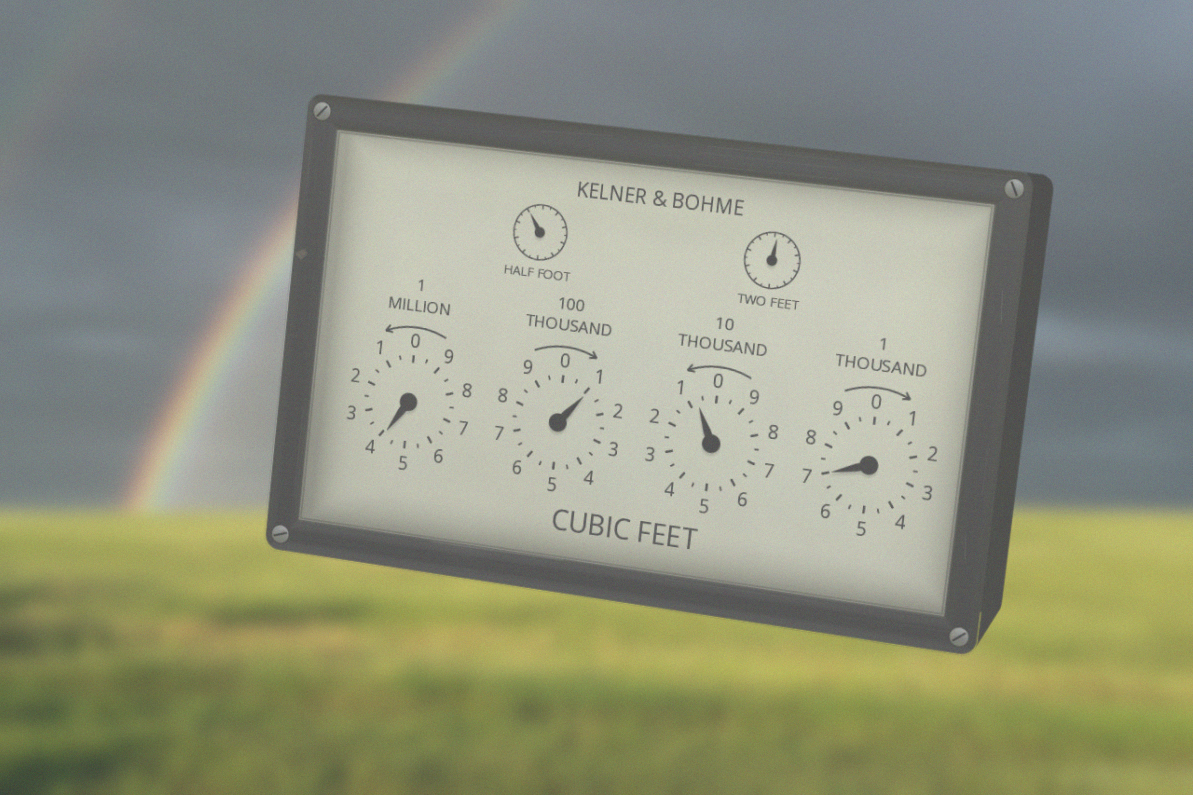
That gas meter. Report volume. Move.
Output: 410700 ft³
